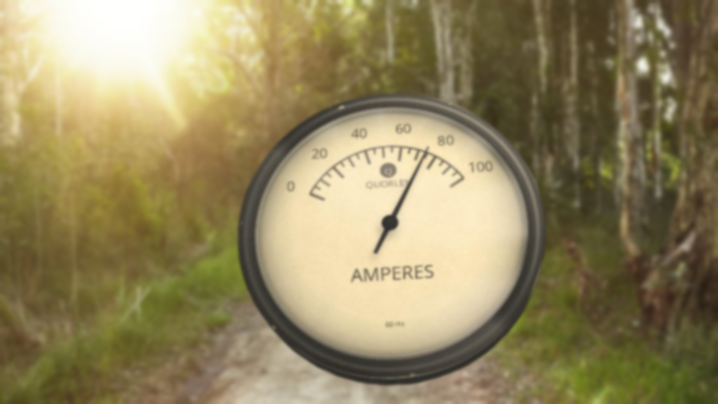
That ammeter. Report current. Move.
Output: 75 A
